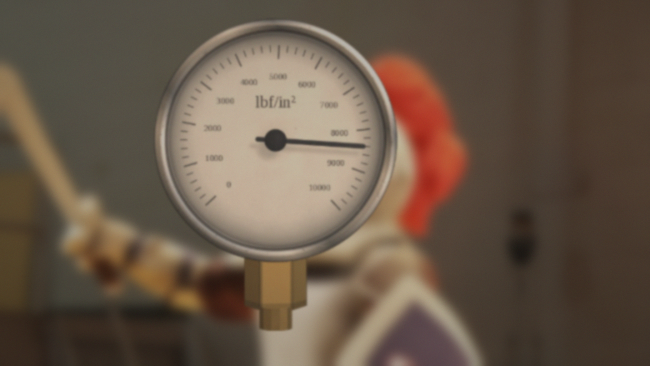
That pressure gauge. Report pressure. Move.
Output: 8400 psi
